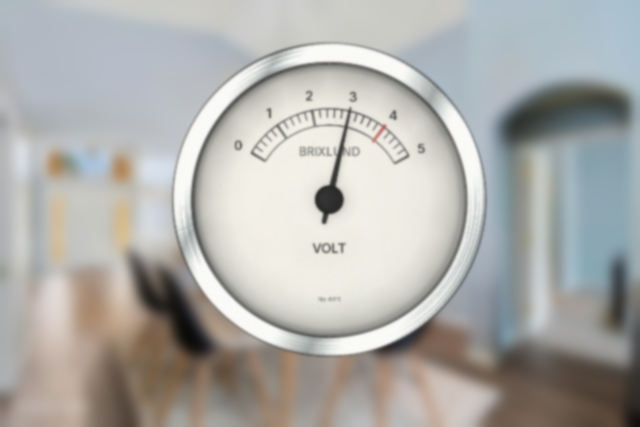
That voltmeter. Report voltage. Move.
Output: 3 V
